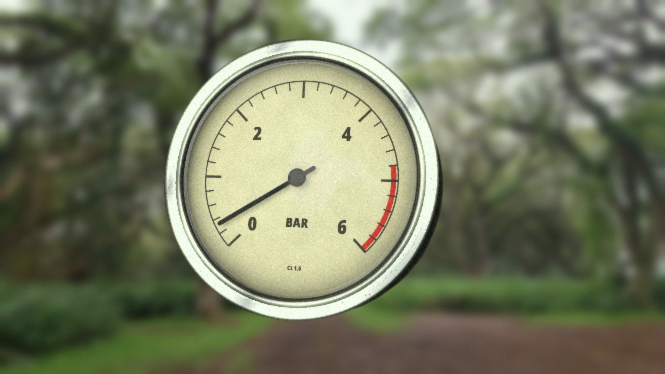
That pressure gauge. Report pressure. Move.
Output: 0.3 bar
